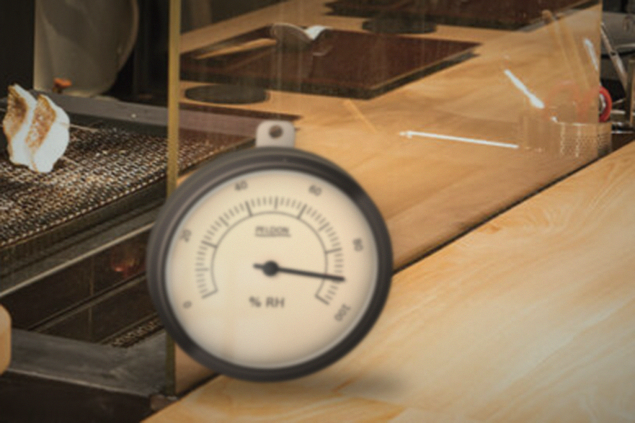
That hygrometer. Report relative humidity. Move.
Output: 90 %
